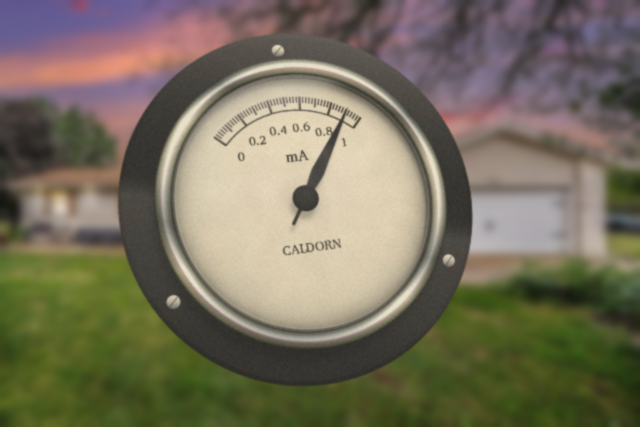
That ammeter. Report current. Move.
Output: 0.9 mA
